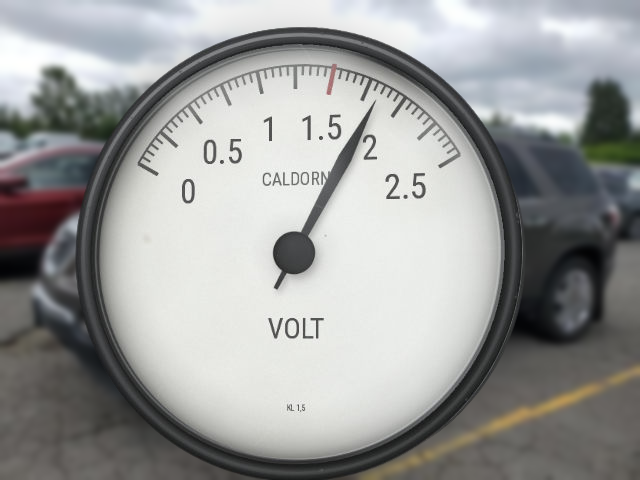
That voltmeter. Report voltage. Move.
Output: 1.85 V
